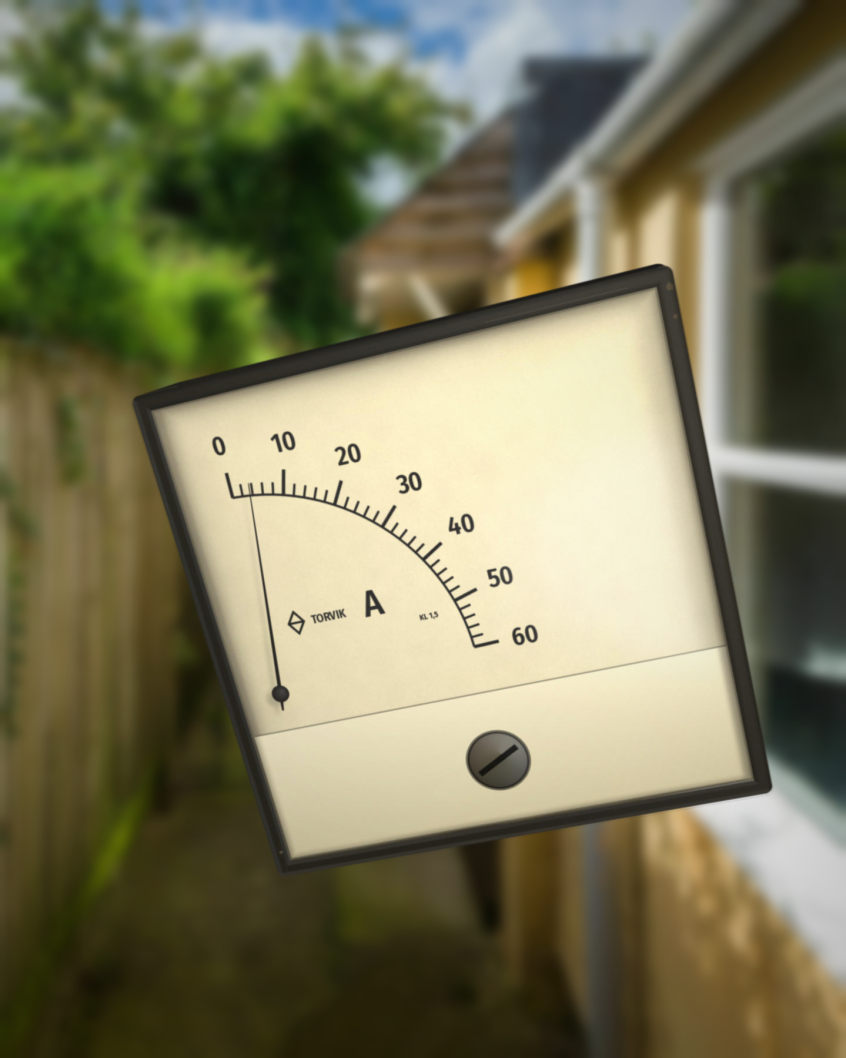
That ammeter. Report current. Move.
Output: 4 A
